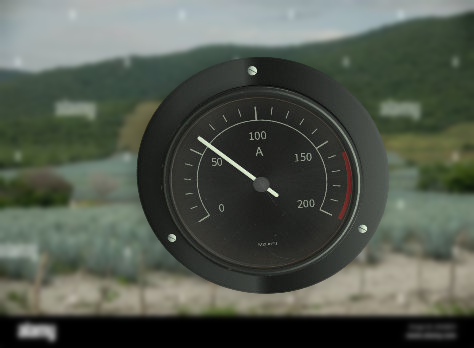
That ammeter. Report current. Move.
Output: 60 A
